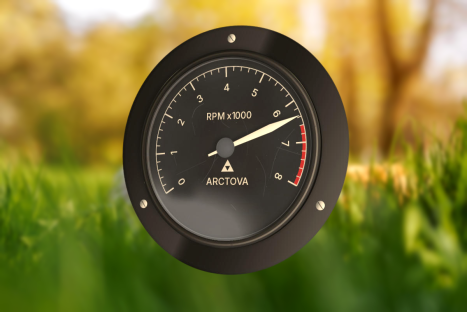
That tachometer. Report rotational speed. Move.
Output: 6400 rpm
